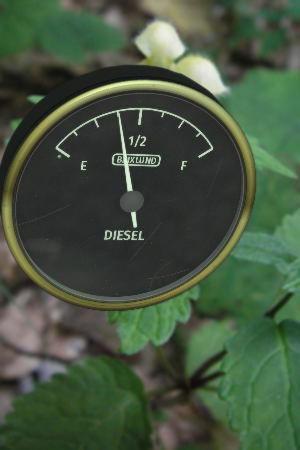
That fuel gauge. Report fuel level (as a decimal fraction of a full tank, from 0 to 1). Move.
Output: 0.375
